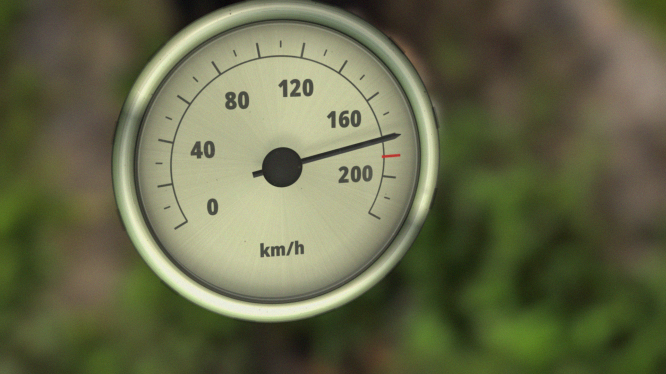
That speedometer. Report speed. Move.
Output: 180 km/h
